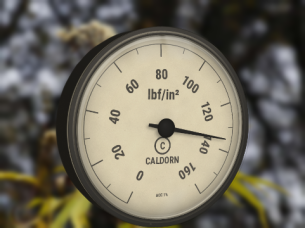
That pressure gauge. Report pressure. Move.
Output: 135 psi
